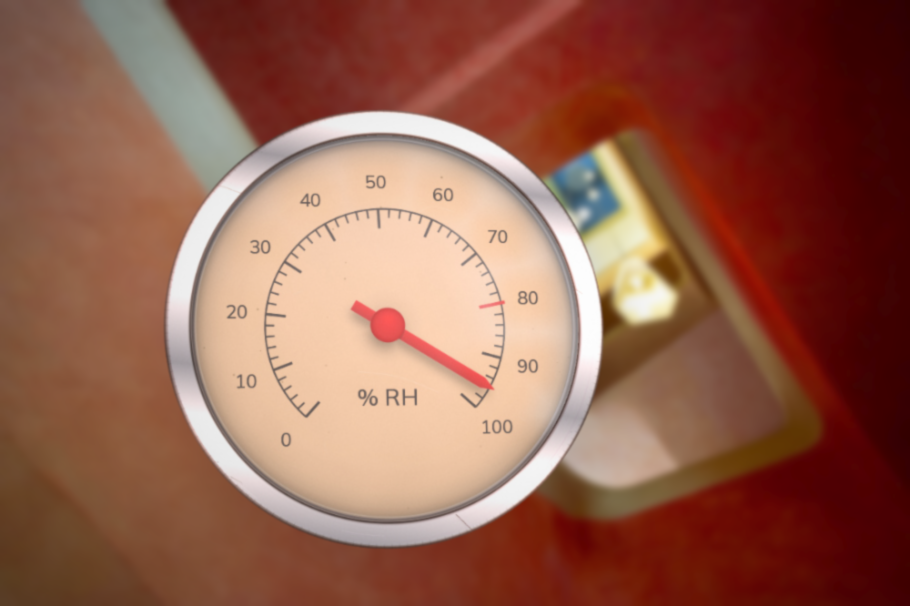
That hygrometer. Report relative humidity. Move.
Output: 96 %
